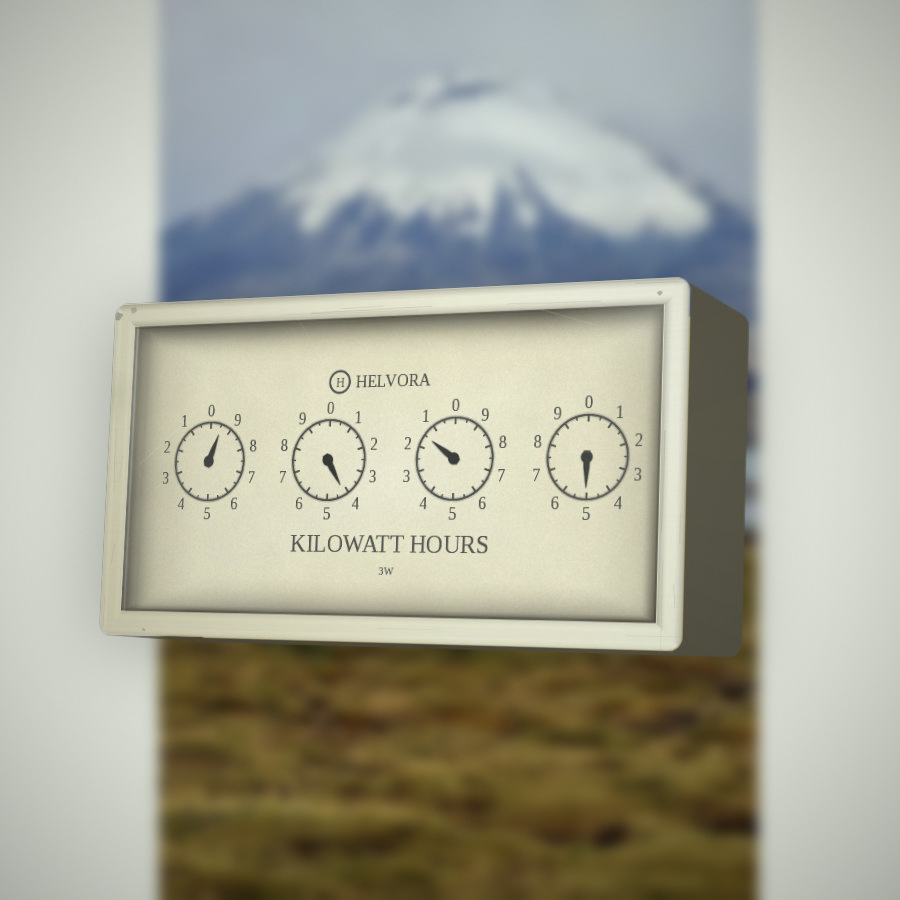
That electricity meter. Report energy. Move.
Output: 9415 kWh
